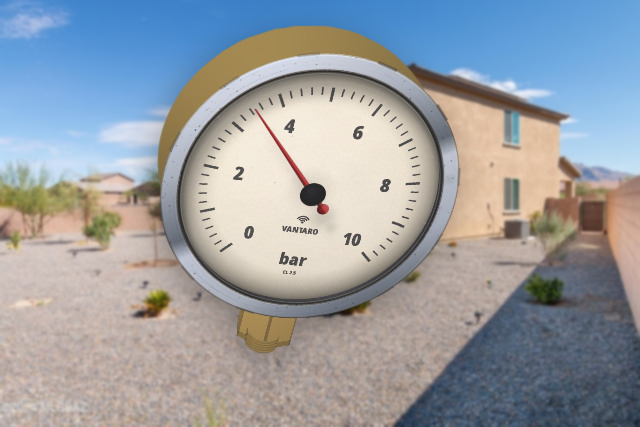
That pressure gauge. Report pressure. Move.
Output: 3.5 bar
